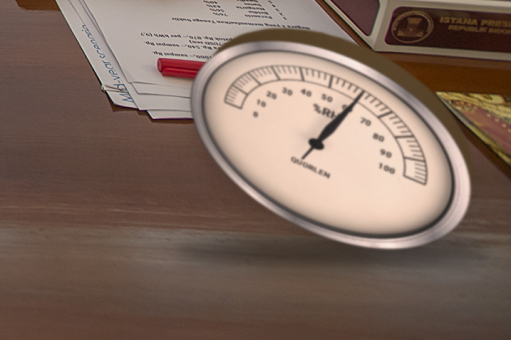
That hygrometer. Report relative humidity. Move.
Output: 60 %
